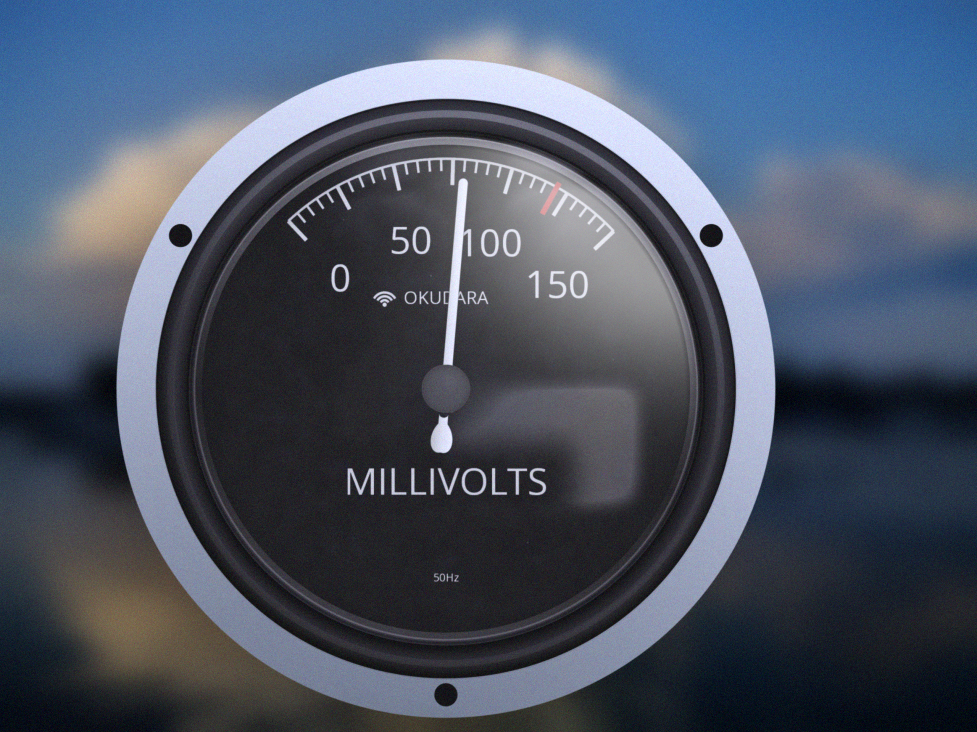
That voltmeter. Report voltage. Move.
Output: 80 mV
